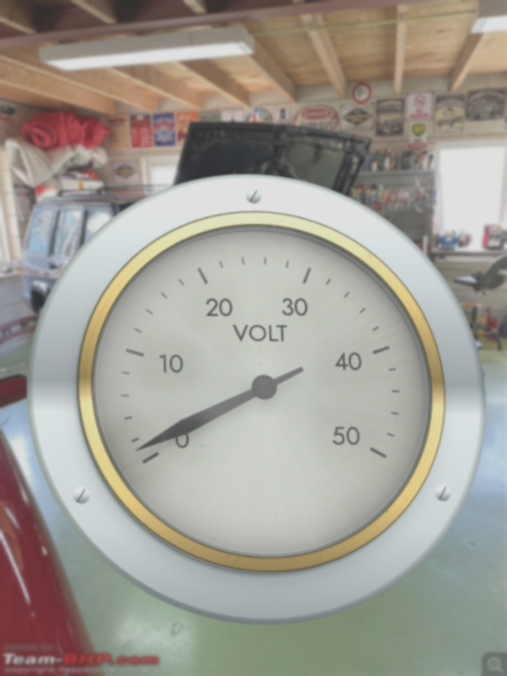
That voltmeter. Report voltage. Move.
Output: 1 V
